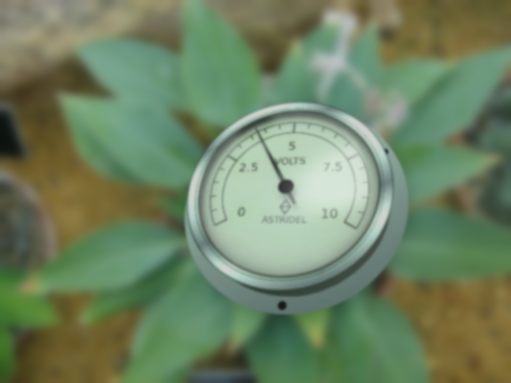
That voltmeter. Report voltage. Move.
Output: 3.75 V
